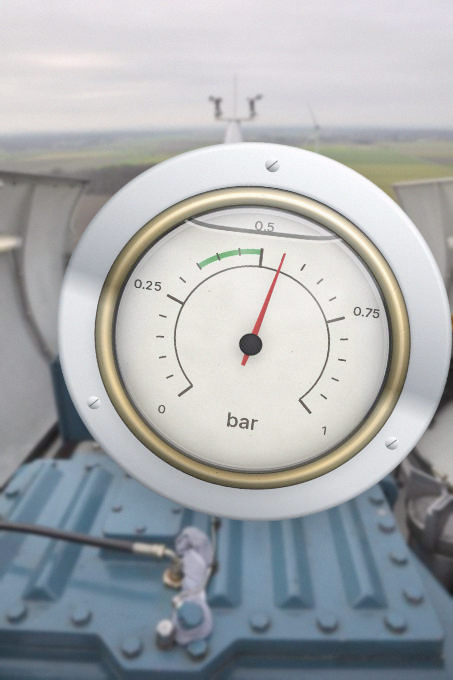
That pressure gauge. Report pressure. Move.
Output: 0.55 bar
